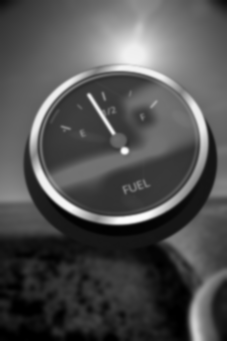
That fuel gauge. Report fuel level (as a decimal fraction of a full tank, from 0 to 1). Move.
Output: 0.375
